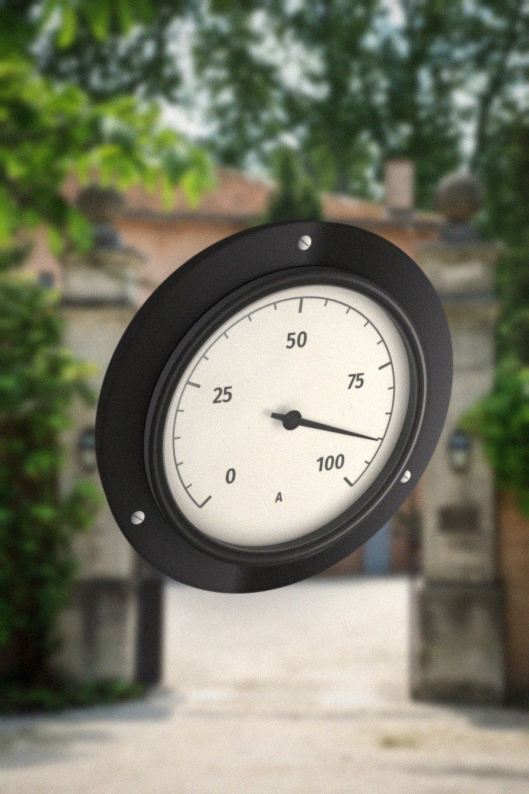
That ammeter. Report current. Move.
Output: 90 A
